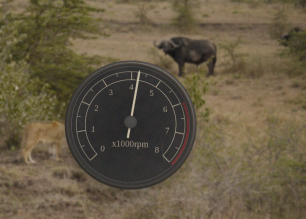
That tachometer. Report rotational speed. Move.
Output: 4250 rpm
